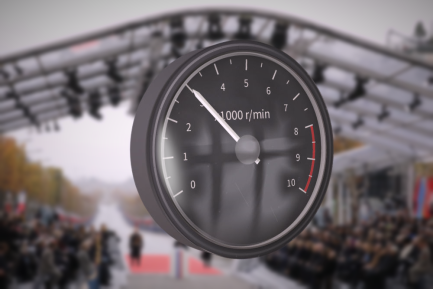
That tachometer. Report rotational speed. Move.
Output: 3000 rpm
